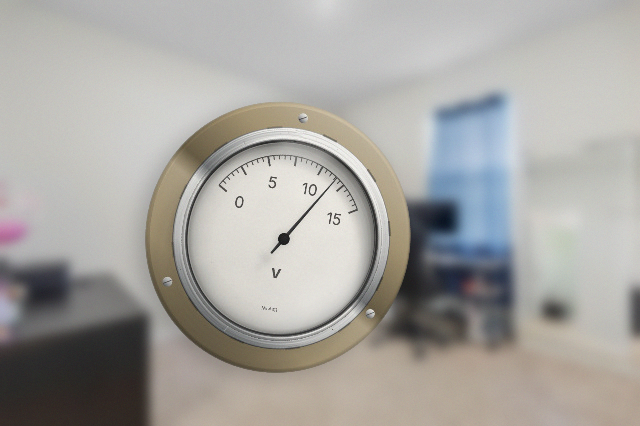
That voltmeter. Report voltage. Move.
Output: 11.5 V
